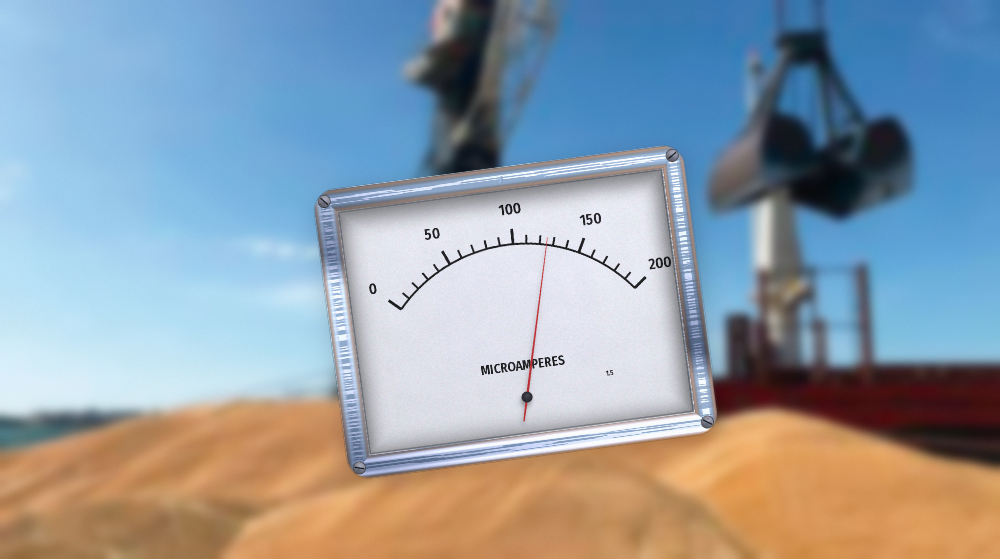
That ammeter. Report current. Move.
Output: 125 µA
